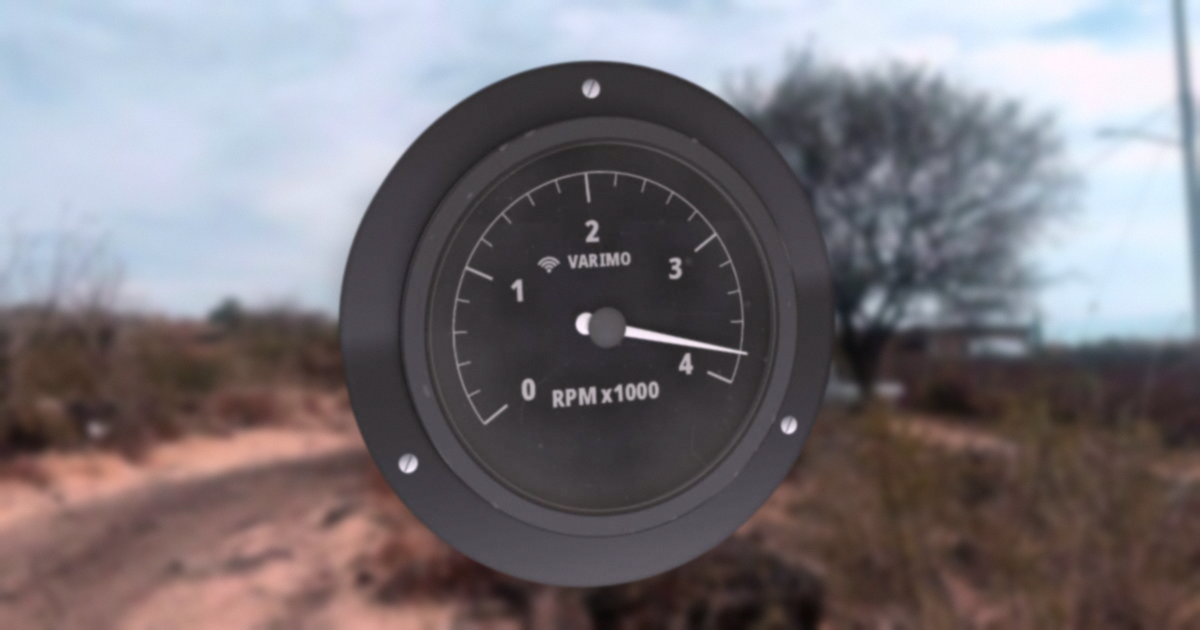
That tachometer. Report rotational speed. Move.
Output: 3800 rpm
